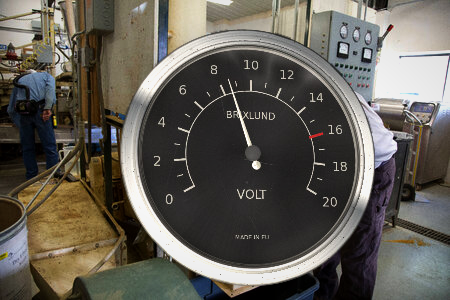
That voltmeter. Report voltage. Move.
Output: 8.5 V
